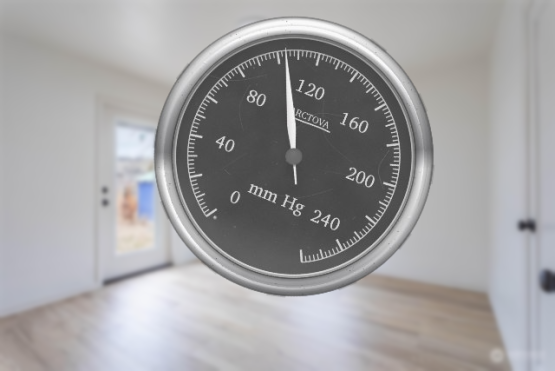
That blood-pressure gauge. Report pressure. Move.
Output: 104 mmHg
